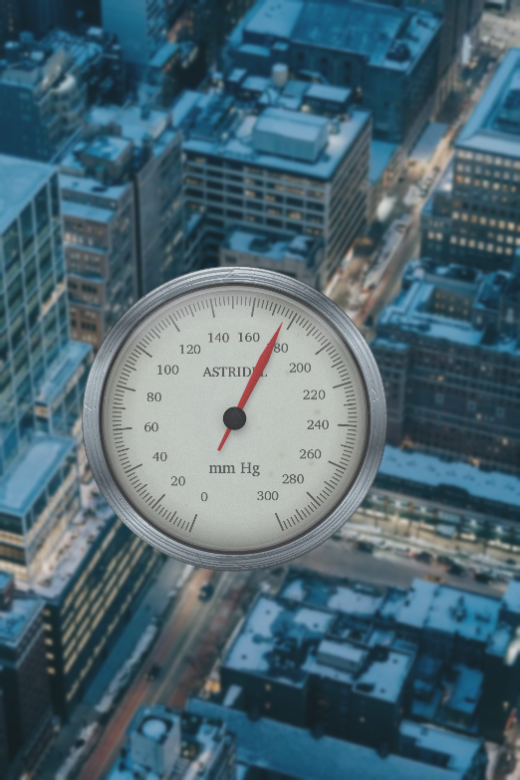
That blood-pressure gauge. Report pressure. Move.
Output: 176 mmHg
